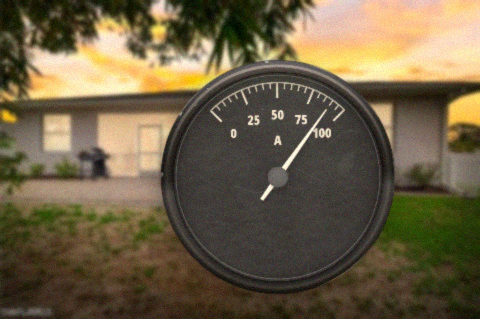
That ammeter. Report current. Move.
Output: 90 A
